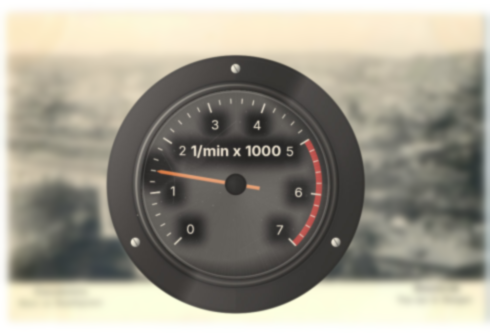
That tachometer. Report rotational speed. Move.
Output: 1400 rpm
